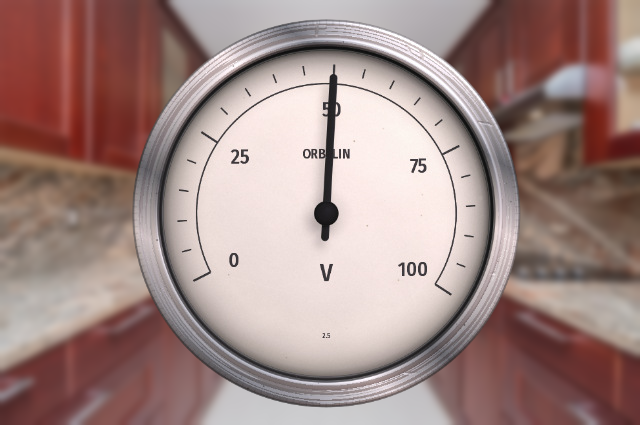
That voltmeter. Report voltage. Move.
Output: 50 V
